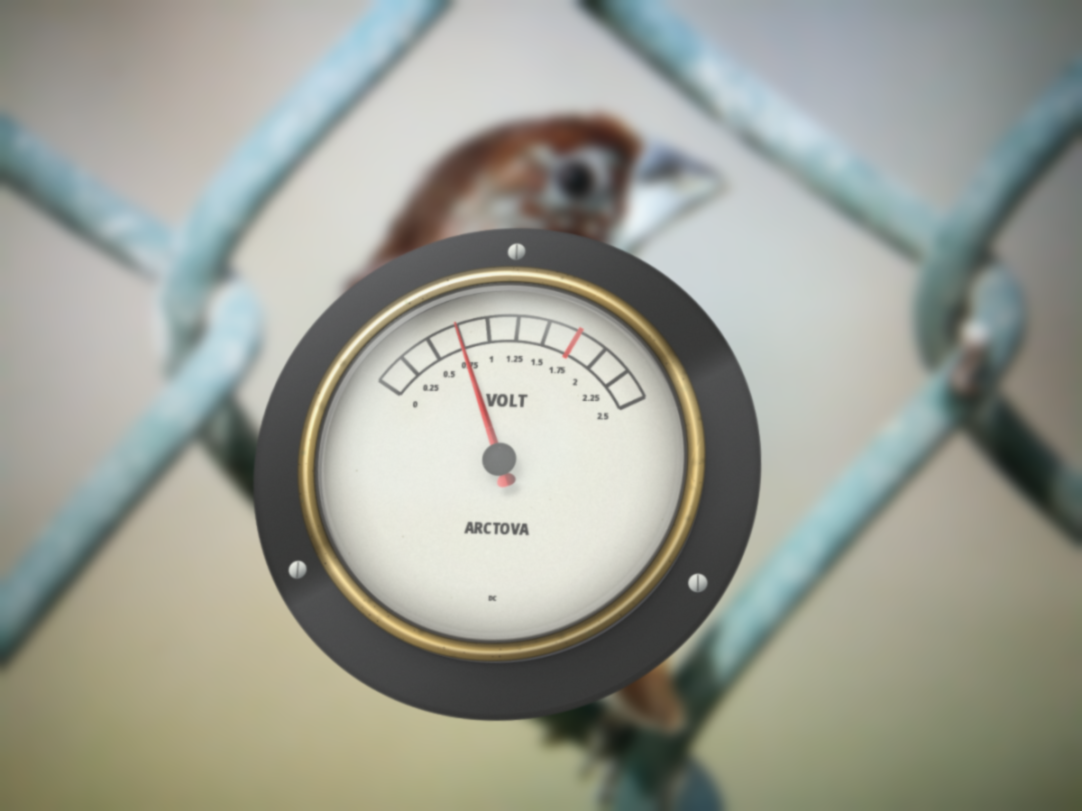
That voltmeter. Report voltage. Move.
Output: 0.75 V
